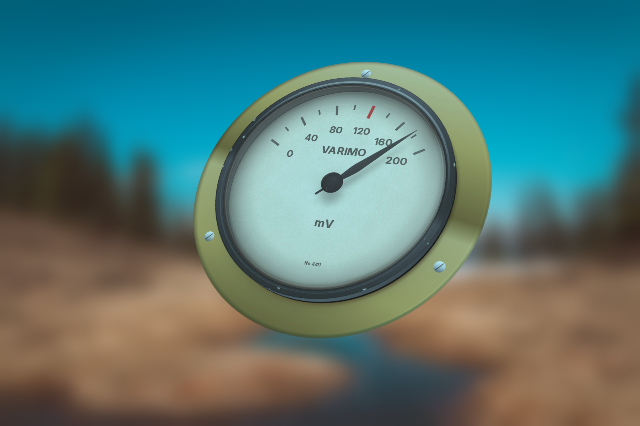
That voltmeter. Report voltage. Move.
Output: 180 mV
